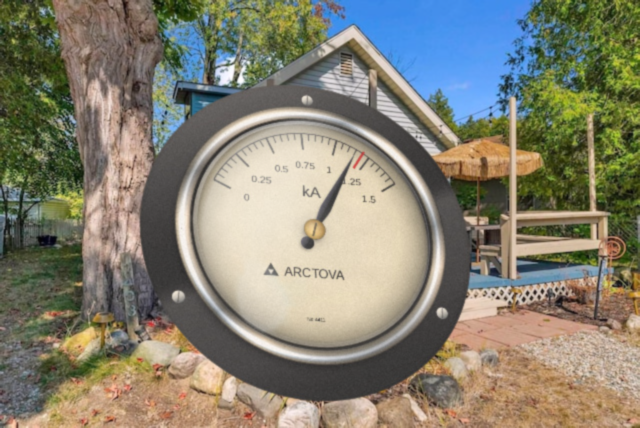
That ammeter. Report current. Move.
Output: 1.15 kA
